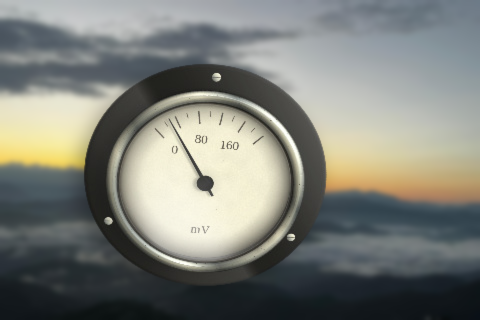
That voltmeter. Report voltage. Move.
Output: 30 mV
